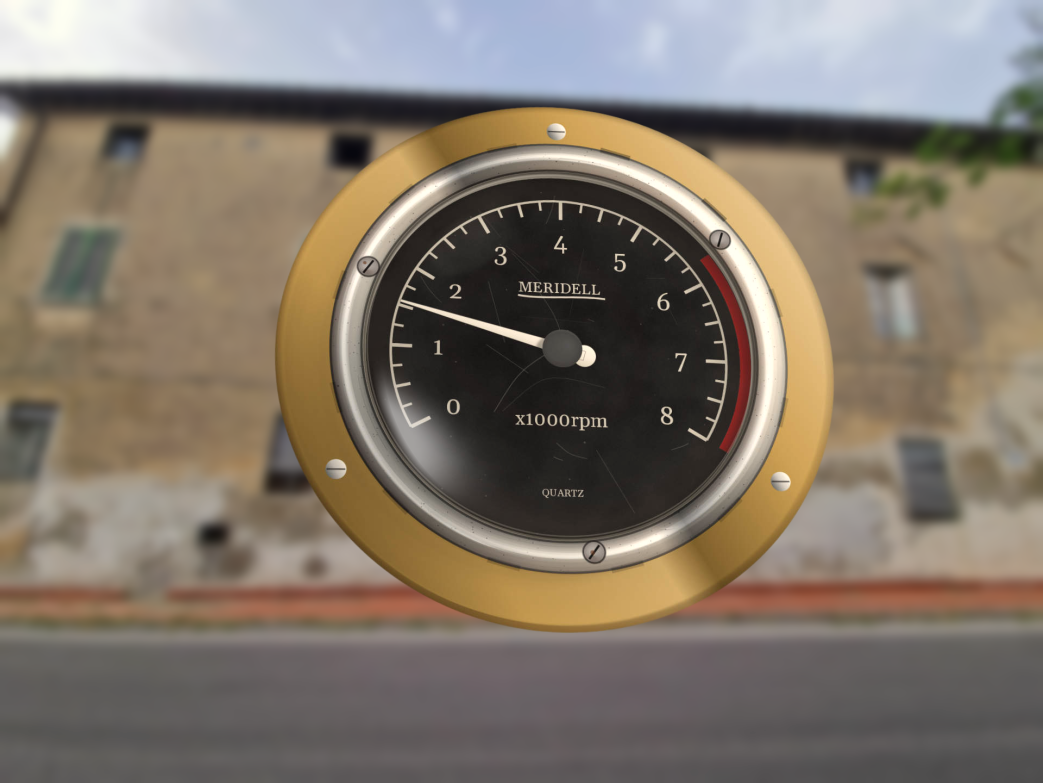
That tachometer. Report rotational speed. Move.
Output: 1500 rpm
